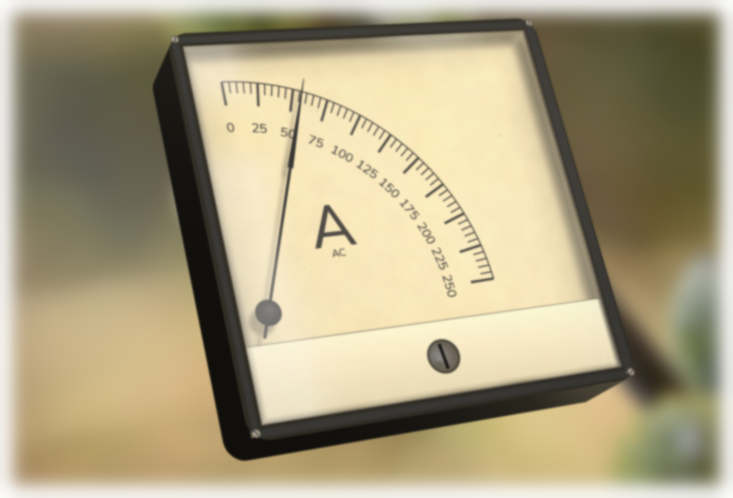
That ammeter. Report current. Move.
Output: 55 A
